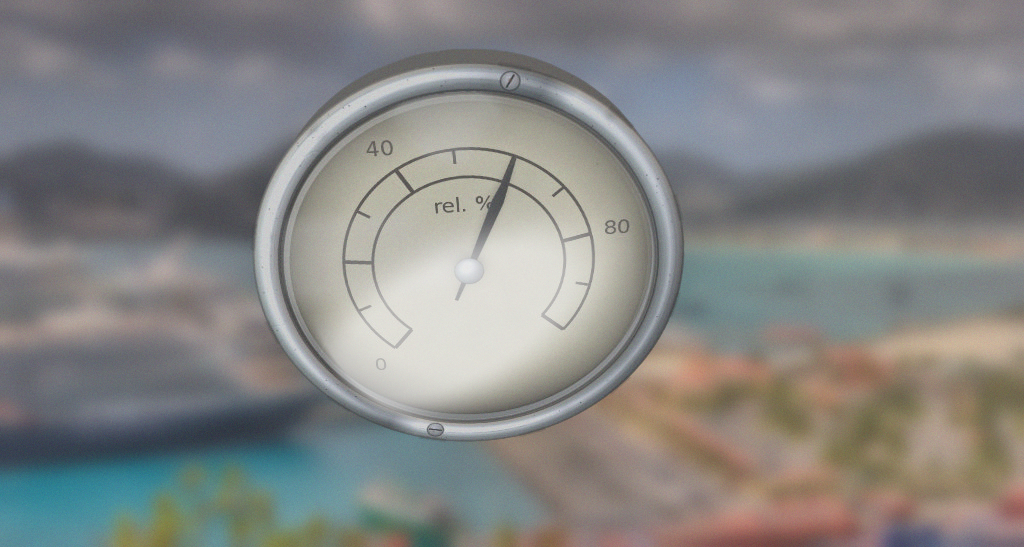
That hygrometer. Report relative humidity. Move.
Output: 60 %
